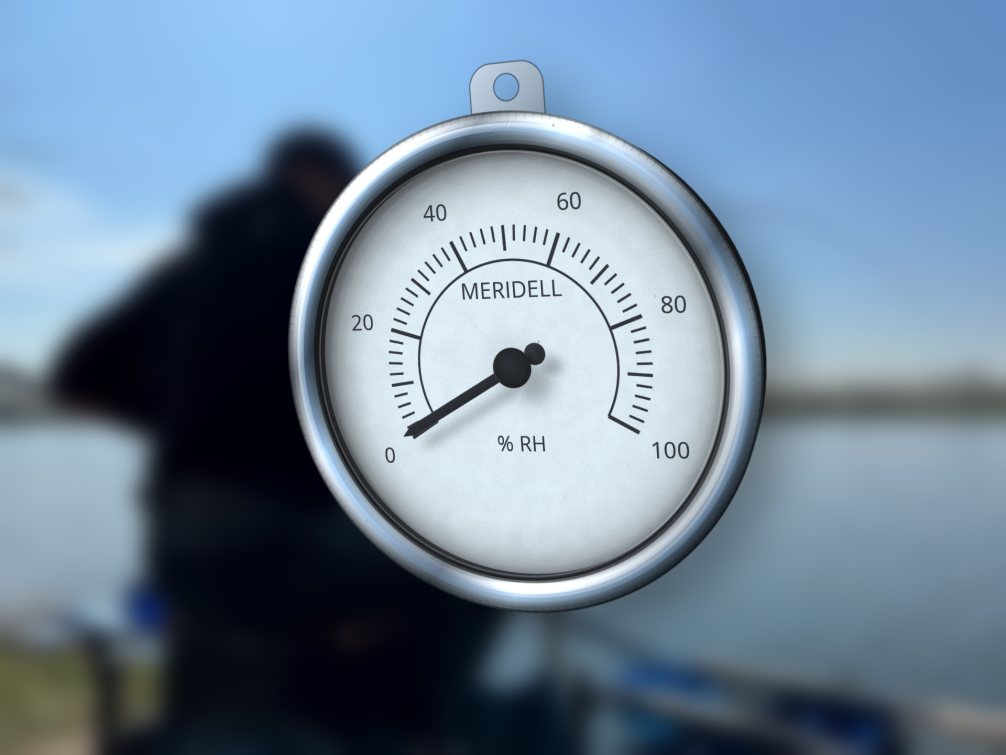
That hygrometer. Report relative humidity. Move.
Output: 1 %
